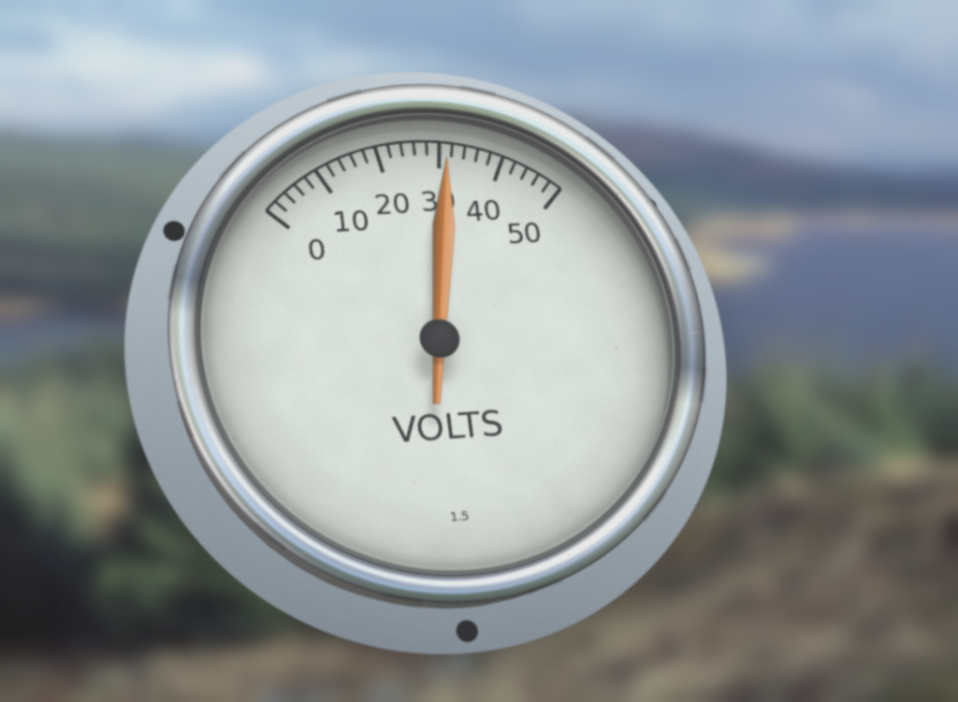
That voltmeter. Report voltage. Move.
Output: 31 V
